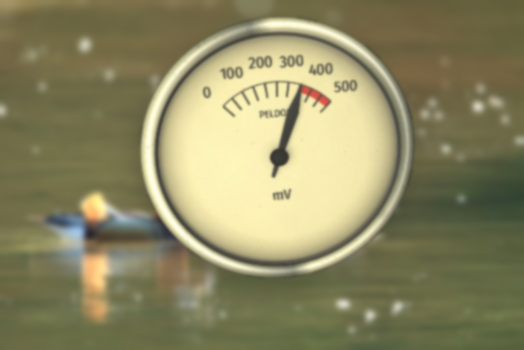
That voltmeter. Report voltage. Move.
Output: 350 mV
